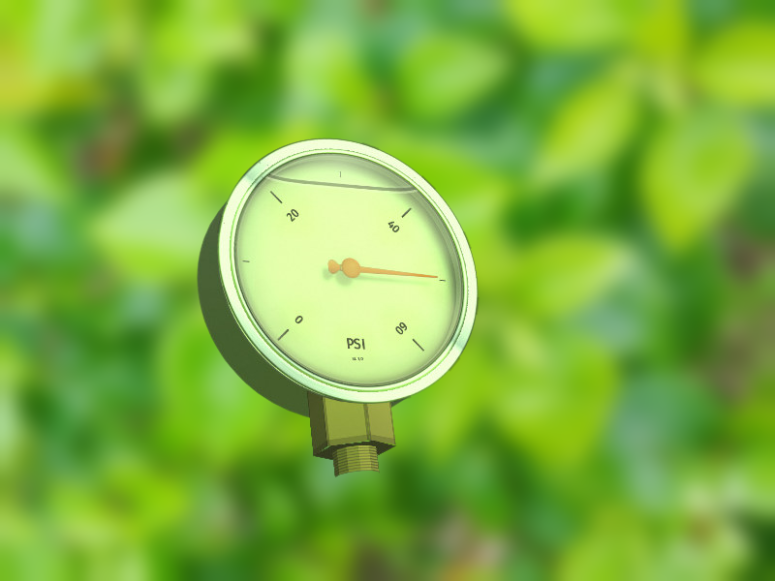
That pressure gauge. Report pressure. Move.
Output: 50 psi
